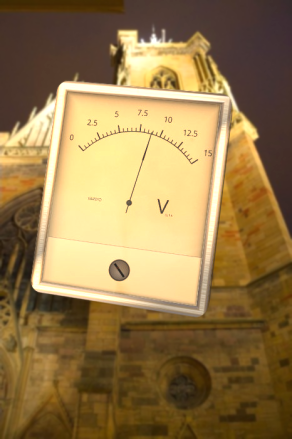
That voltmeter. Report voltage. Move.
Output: 9 V
